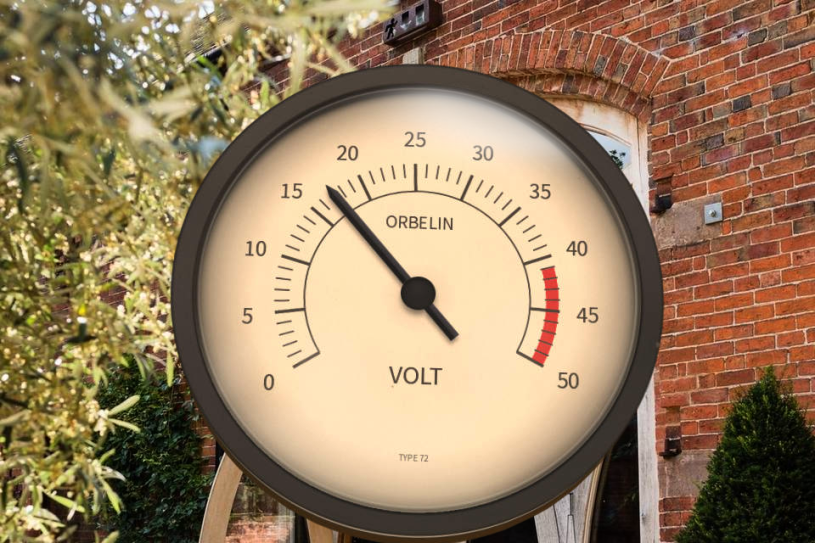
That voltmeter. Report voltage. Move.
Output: 17 V
